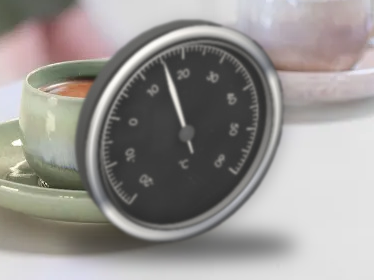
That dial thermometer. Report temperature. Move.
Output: 15 °C
